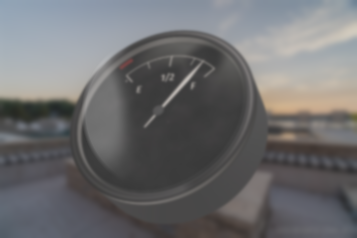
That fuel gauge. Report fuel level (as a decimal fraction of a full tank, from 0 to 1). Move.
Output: 0.875
